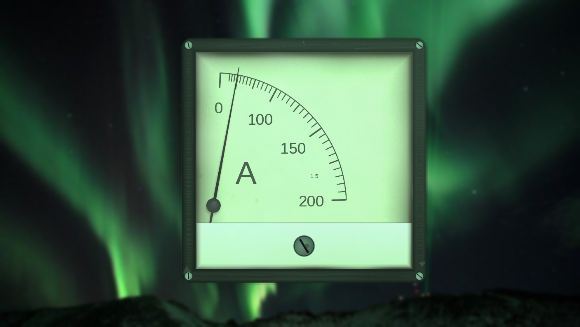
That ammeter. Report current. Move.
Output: 50 A
